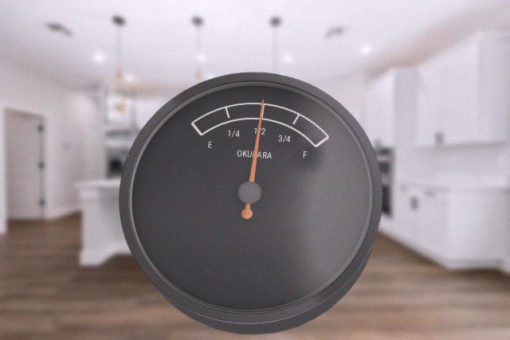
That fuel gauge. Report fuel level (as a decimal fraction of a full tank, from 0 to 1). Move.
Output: 0.5
